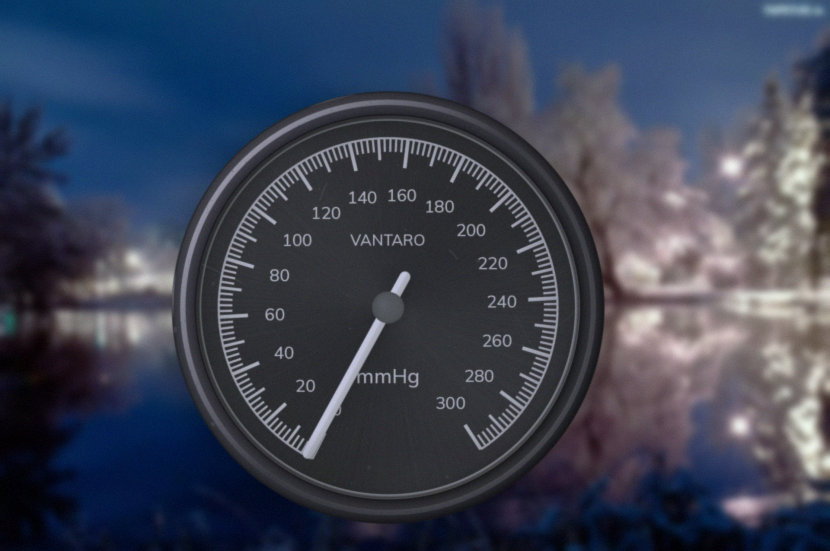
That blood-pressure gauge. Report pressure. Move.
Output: 2 mmHg
